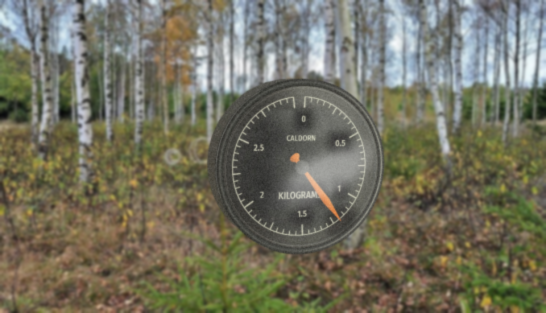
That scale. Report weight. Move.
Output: 1.2 kg
